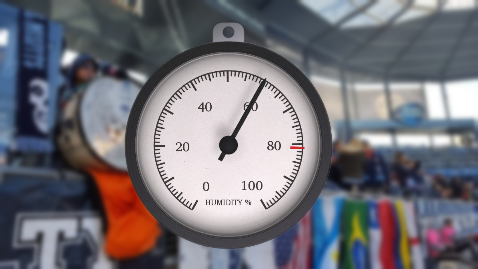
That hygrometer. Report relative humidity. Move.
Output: 60 %
